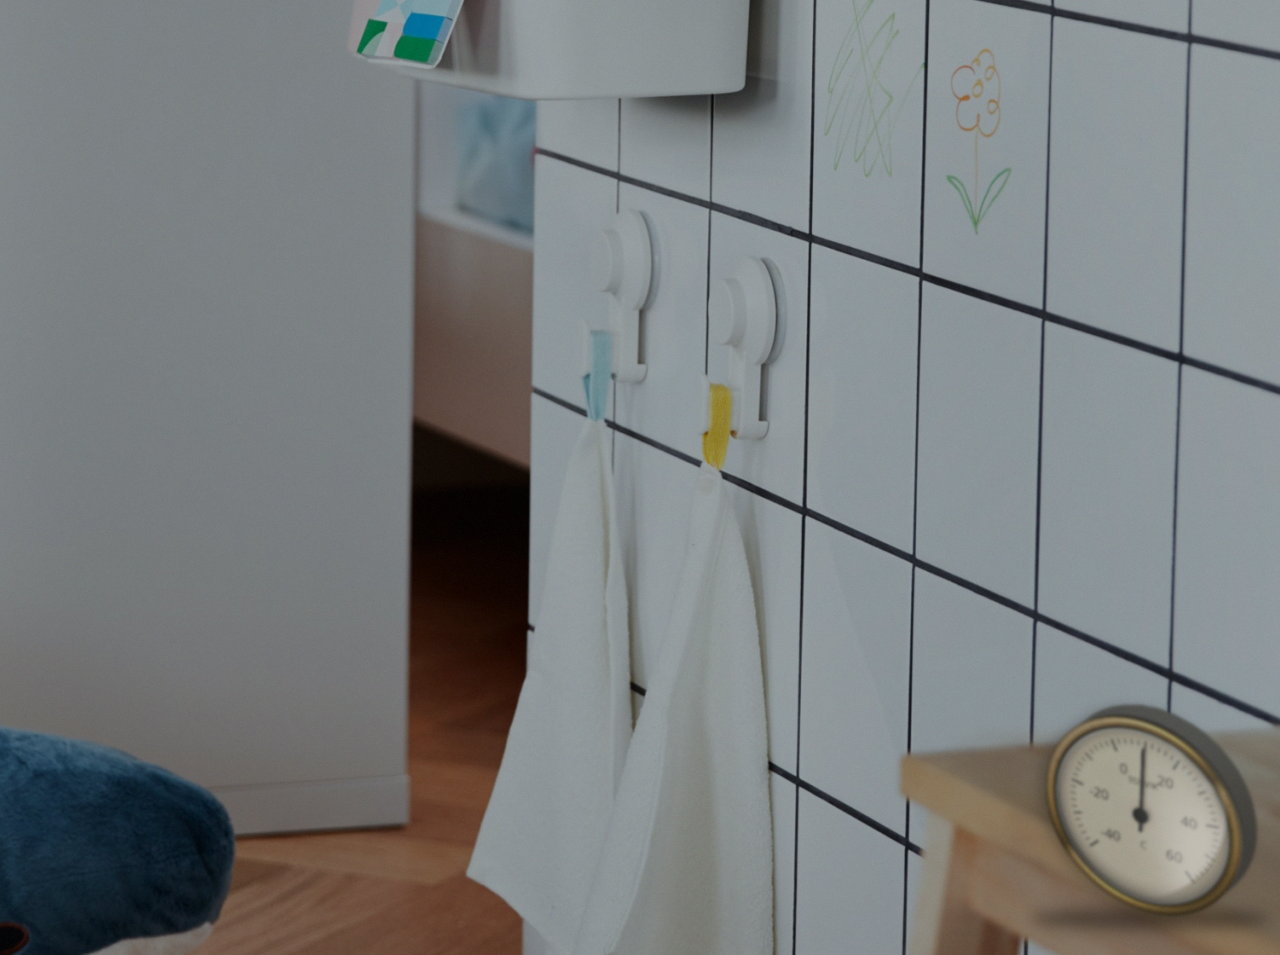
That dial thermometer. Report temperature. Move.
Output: 10 °C
